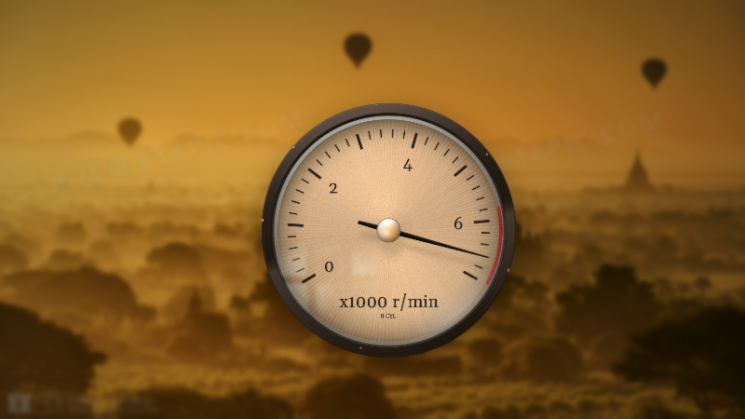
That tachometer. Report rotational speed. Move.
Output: 6600 rpm
